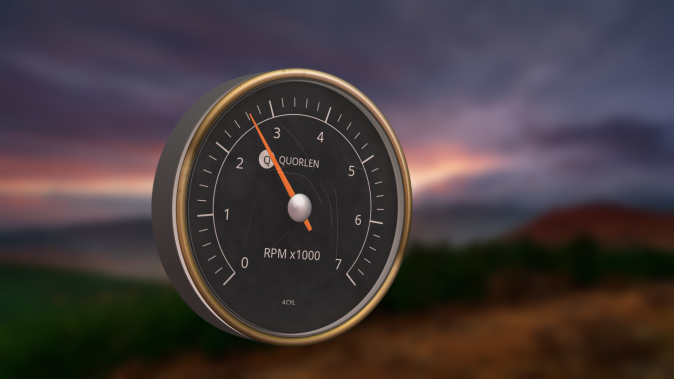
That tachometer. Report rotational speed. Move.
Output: 2600 rpm
